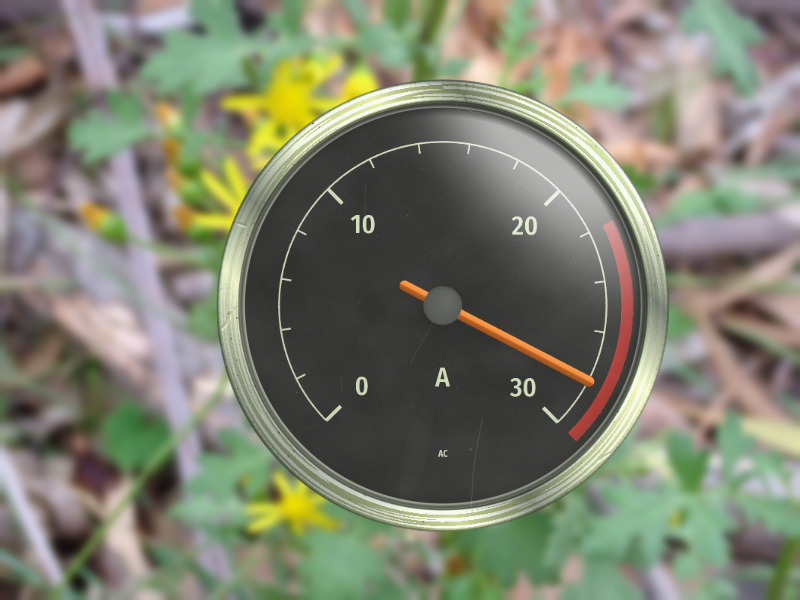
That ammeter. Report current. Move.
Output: 28 A
